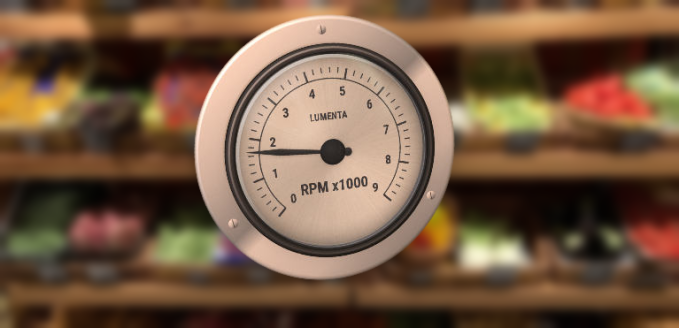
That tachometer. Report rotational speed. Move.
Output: 1700 rpm
